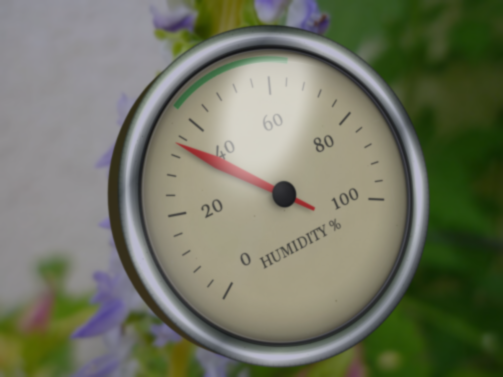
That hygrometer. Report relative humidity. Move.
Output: 34 %
